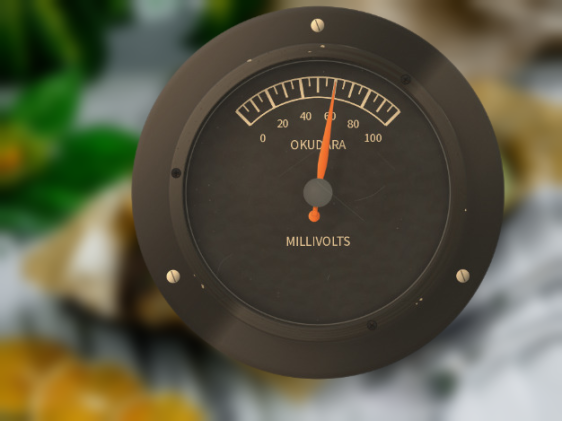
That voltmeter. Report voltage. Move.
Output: 60 mV
